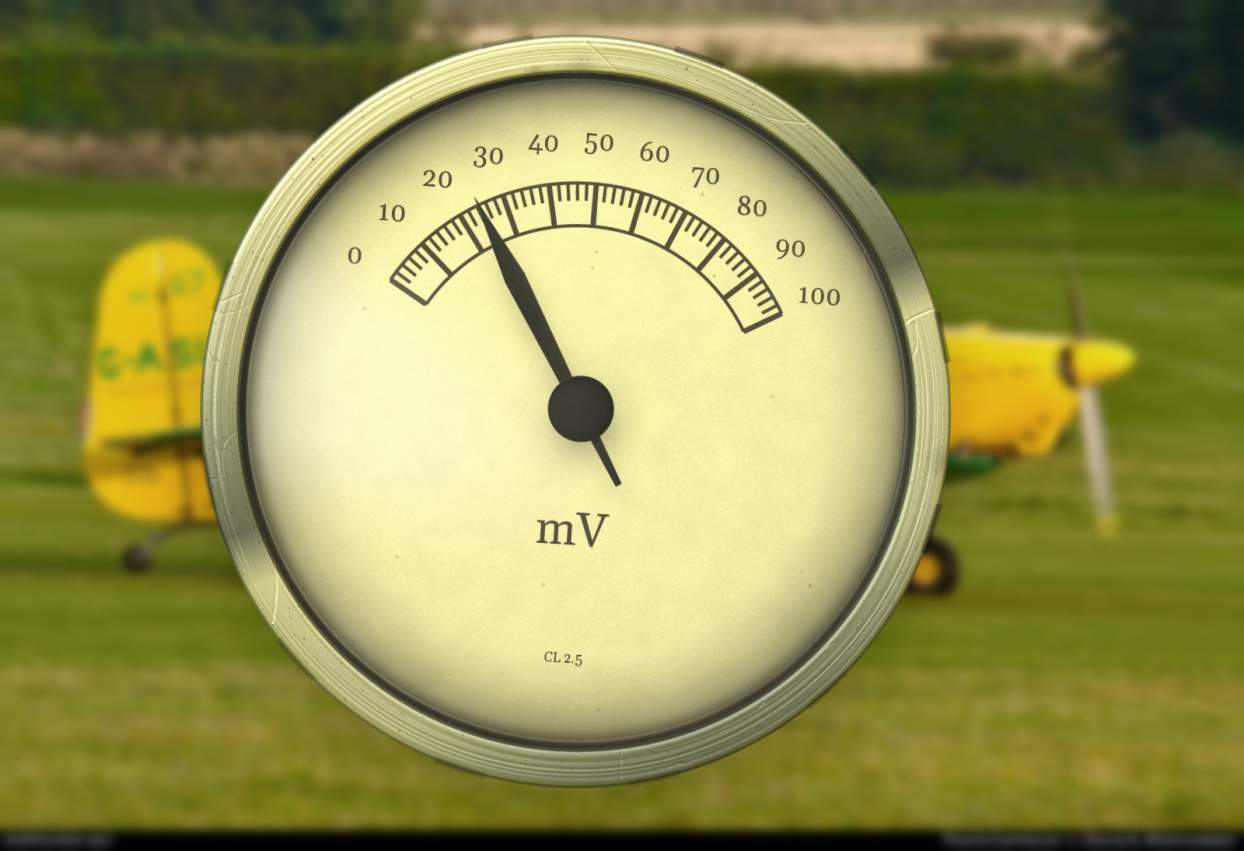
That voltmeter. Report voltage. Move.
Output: 24 mV
